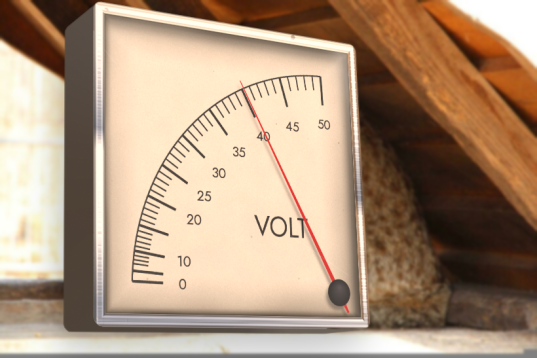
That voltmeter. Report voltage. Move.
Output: 40 V
